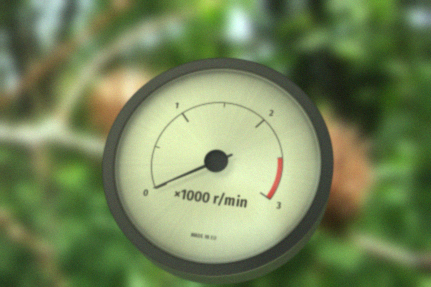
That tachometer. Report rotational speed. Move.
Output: 0 rpm
